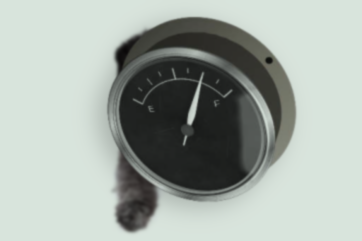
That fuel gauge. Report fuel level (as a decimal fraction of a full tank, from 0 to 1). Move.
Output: 0.75
